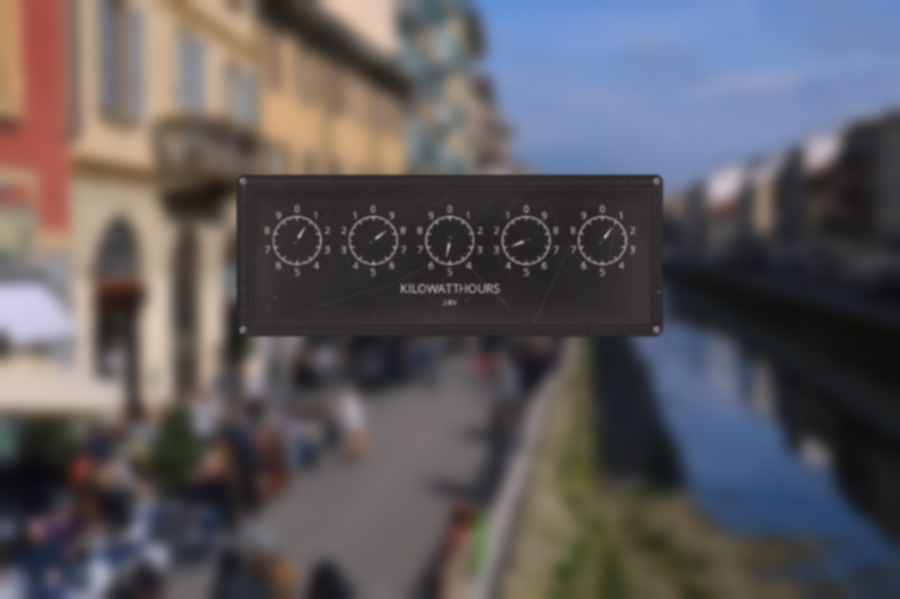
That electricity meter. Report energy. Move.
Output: 8531 kWh
